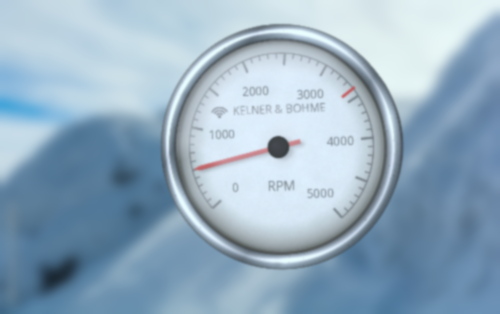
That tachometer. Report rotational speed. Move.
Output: 500 rpm
